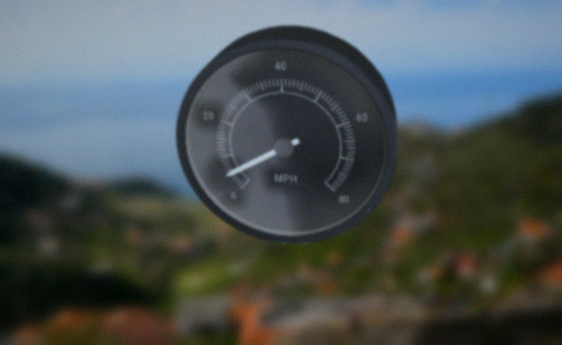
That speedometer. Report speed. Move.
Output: 5 mph
